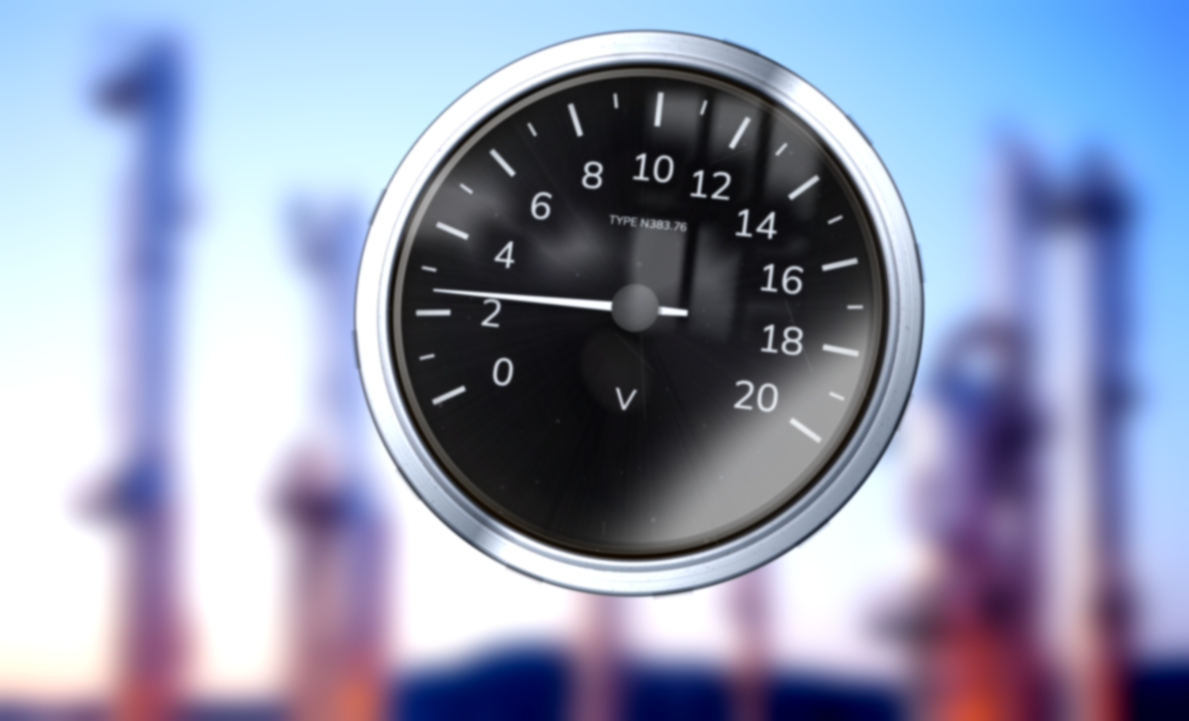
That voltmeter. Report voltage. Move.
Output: 2.5 V
